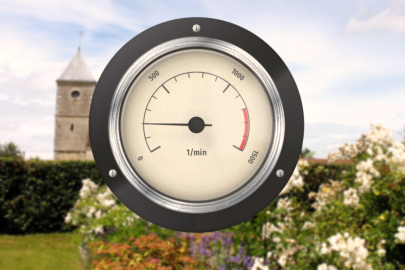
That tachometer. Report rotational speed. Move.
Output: 200 rpm
